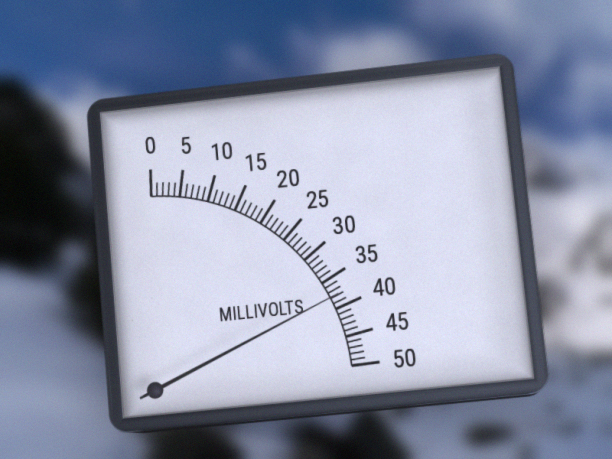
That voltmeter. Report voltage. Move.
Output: 38 mV
